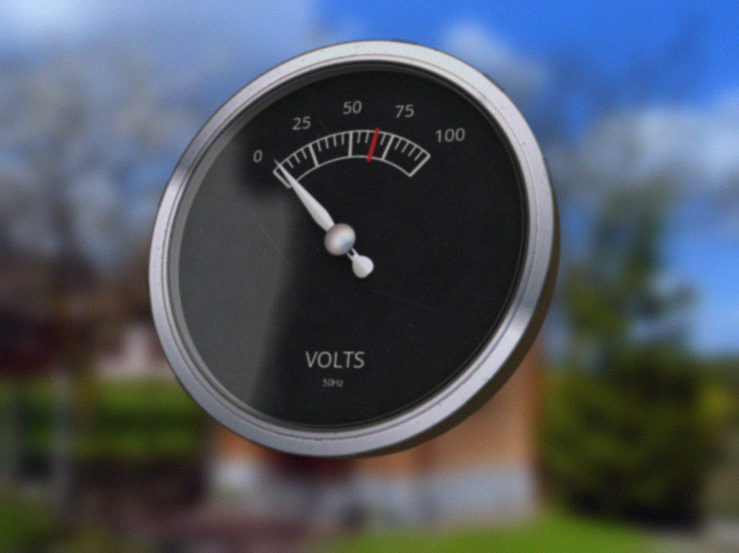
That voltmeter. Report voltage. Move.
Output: 5 V
